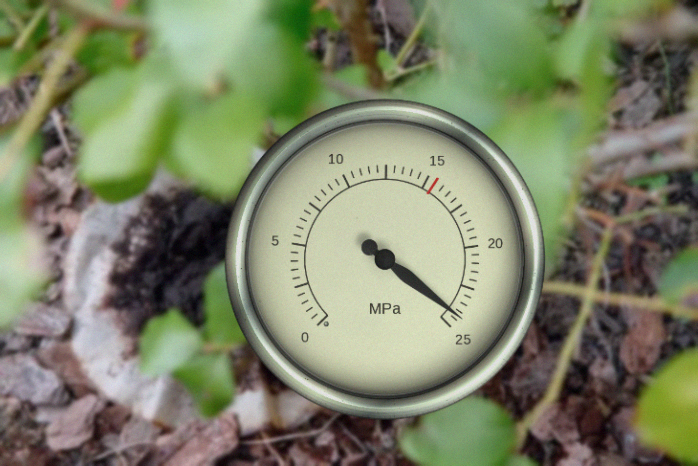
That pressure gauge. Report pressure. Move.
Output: 24.25 MPa
